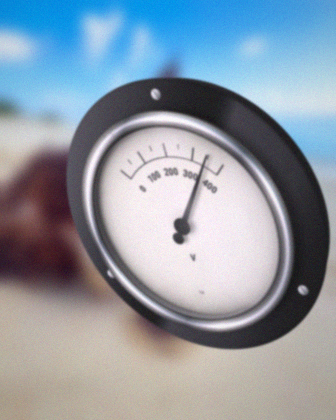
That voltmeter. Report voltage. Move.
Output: 350 V
